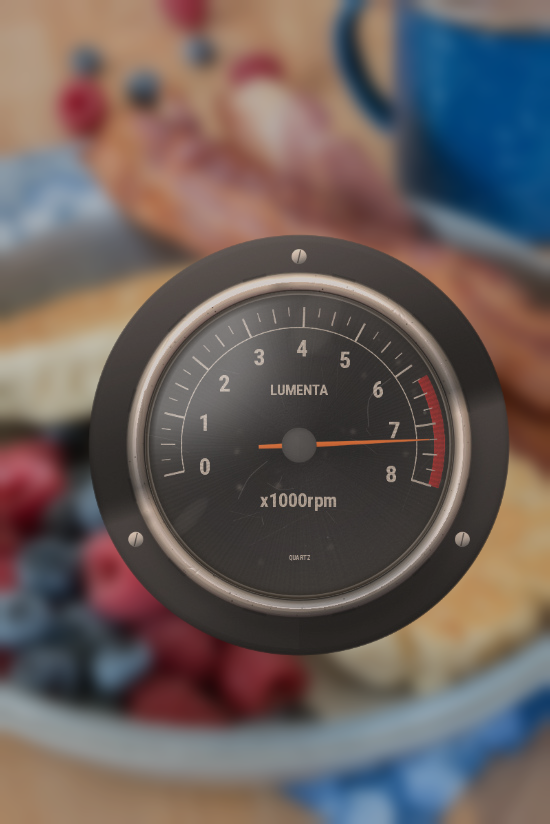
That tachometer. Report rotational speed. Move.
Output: 7250 rpm
